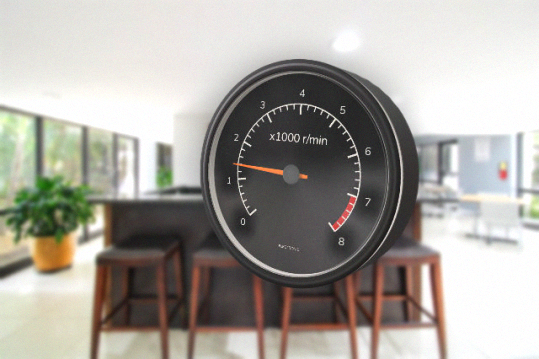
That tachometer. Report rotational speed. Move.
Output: 1400 rpm
